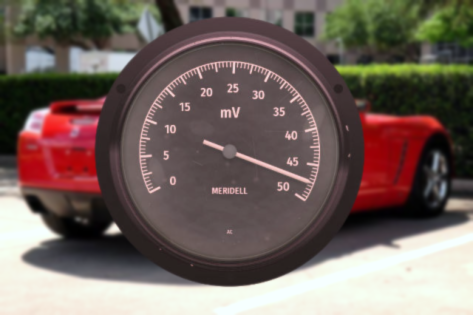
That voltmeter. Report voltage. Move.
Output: 47.5 mV
